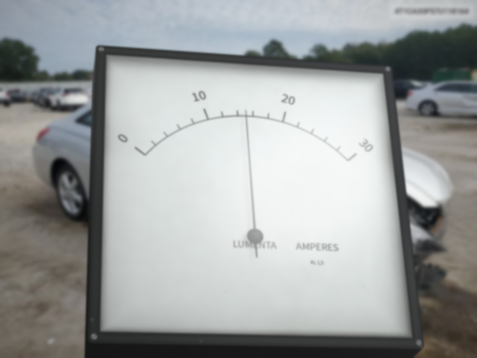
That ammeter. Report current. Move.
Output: 15 A
